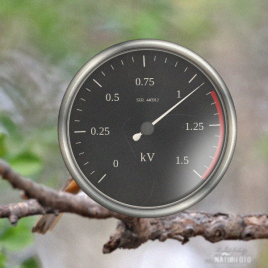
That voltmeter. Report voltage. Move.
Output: 1.05 kV
